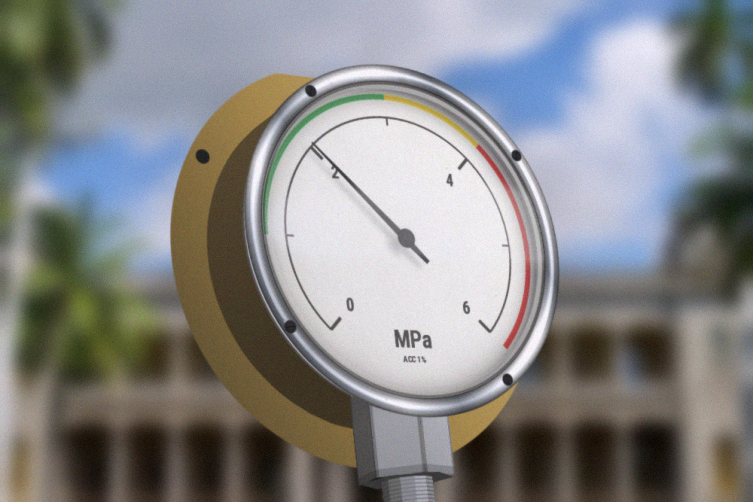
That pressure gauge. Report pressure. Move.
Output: 2 MPa
